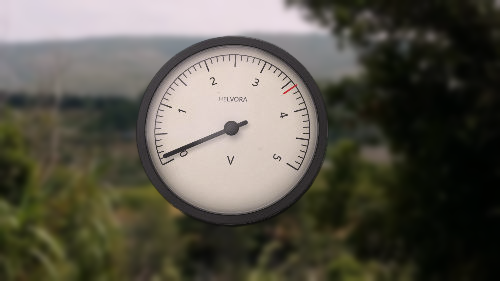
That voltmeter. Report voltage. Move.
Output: 0.1 V
